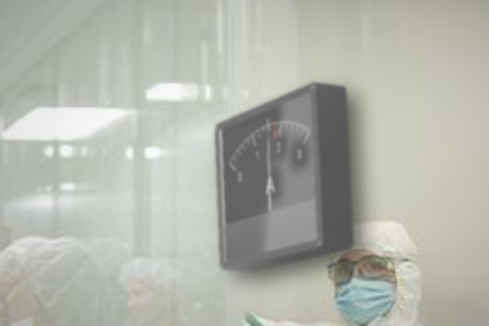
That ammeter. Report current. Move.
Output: 1.6 A
